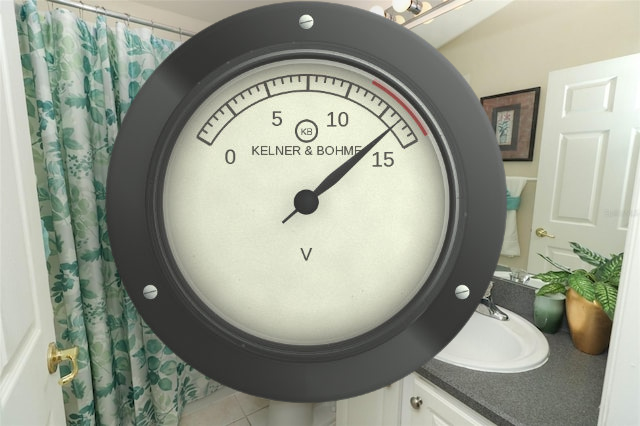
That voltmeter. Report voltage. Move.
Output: 13.5 V
